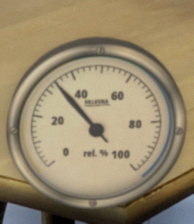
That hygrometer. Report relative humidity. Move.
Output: 34 %
